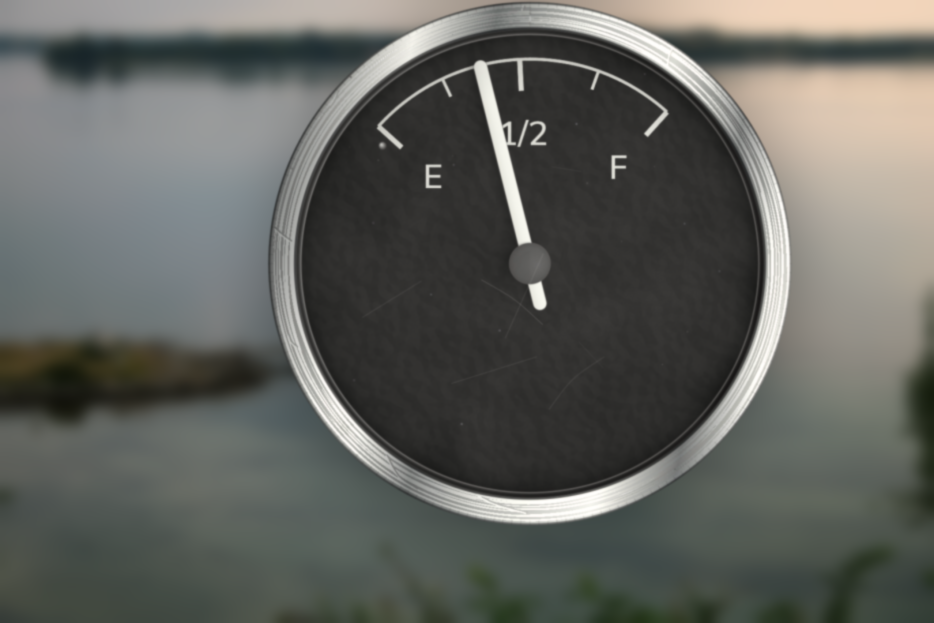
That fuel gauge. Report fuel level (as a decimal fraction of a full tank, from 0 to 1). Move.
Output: 0.375
